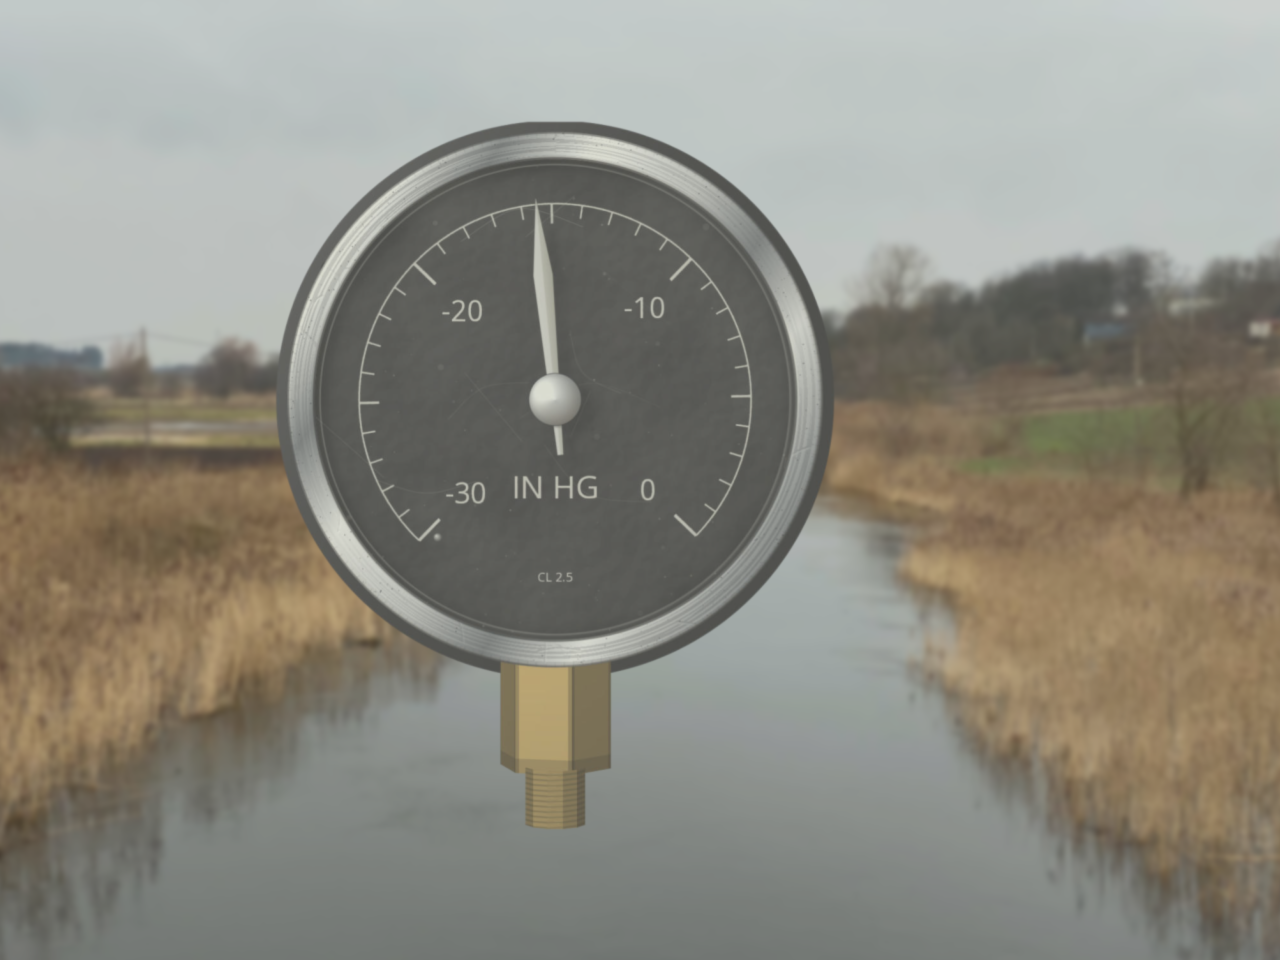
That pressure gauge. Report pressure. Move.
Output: -15.5 inHg
